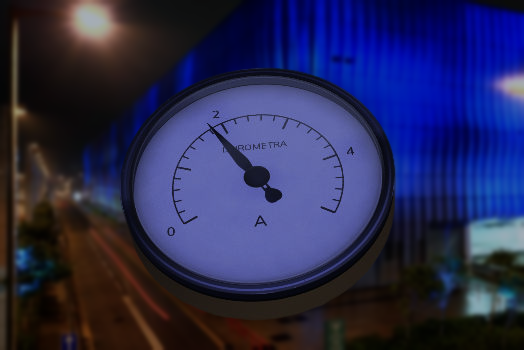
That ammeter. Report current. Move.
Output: 1.8 A
